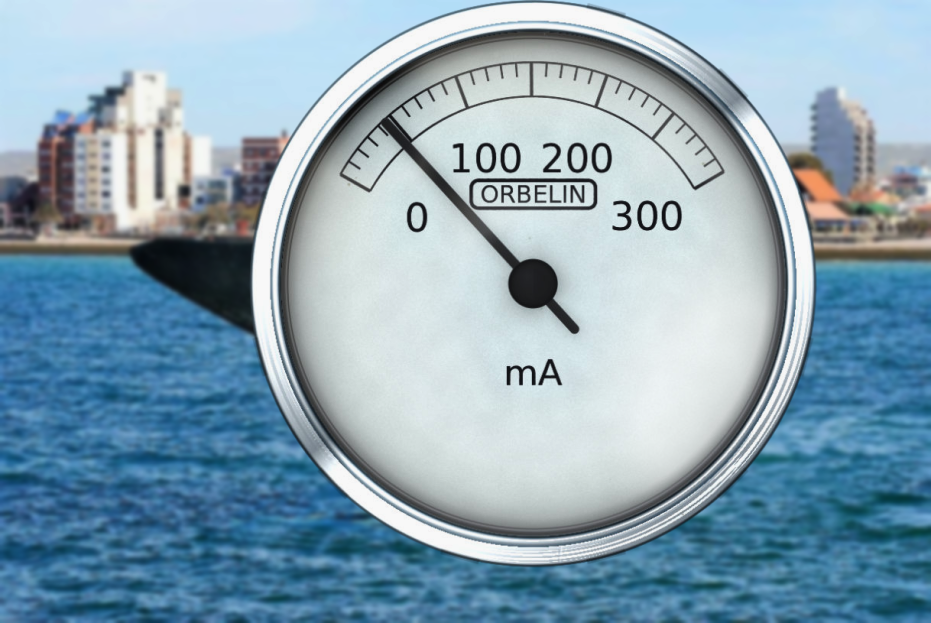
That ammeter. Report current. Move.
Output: 45 mA
